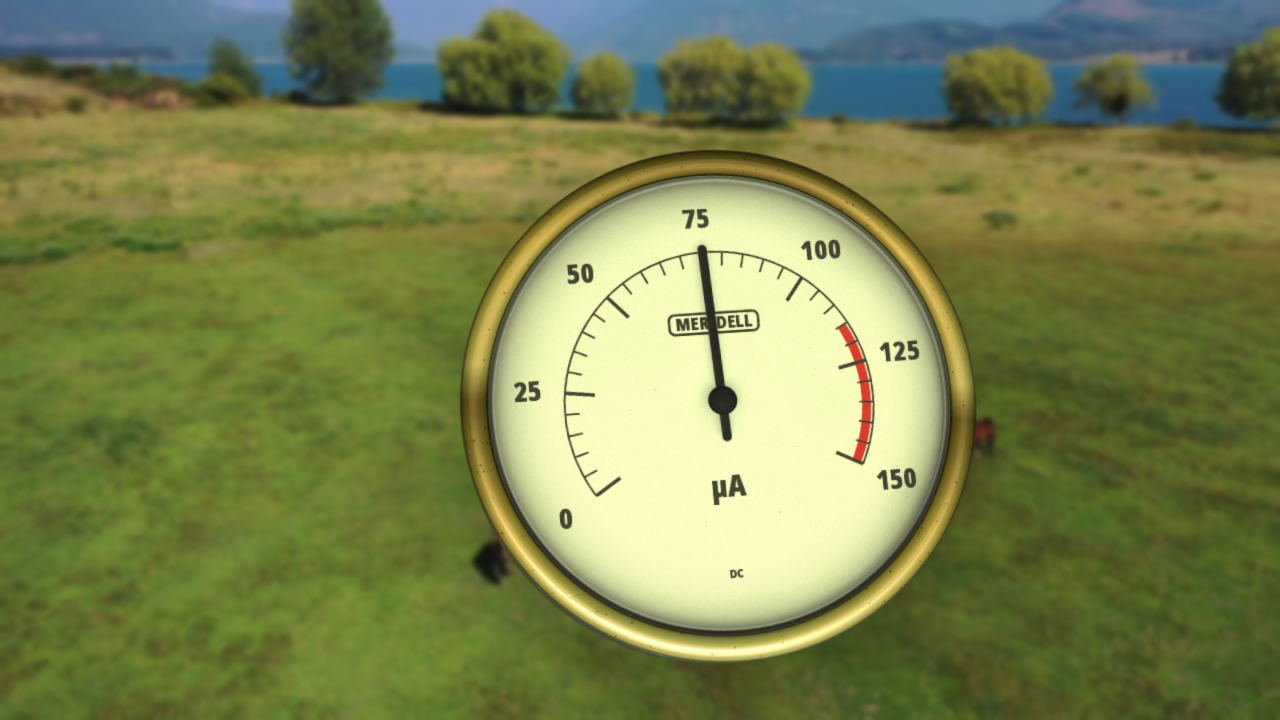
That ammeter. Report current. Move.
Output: 75 µA
